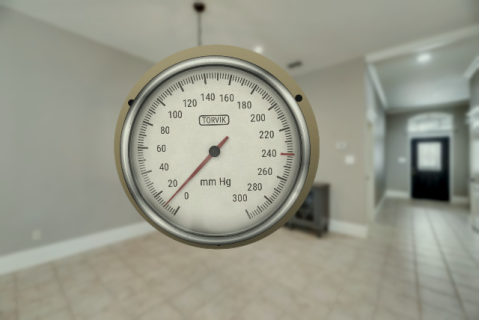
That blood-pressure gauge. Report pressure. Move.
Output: 10 mmHg
